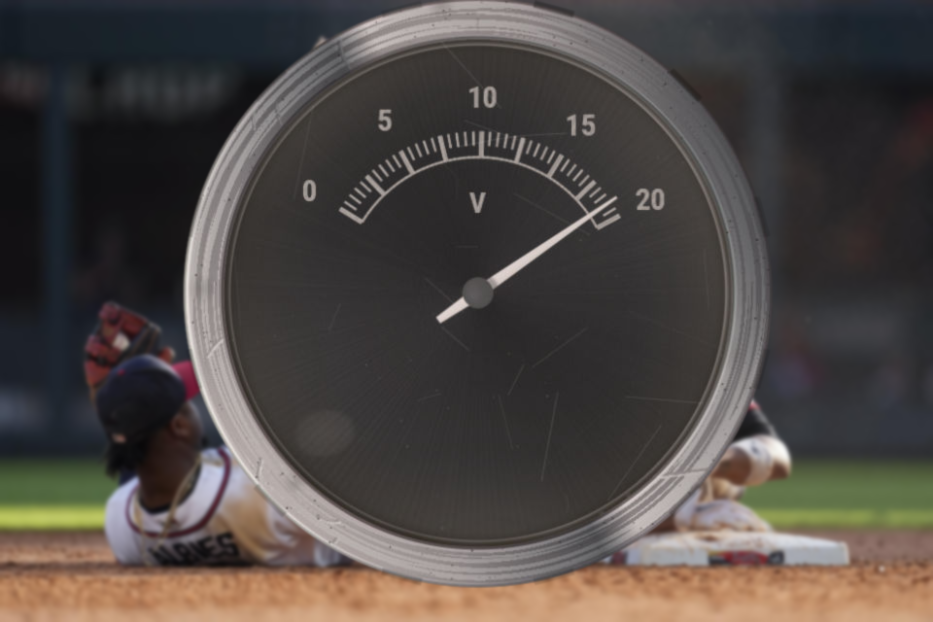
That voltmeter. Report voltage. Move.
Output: 19 V
